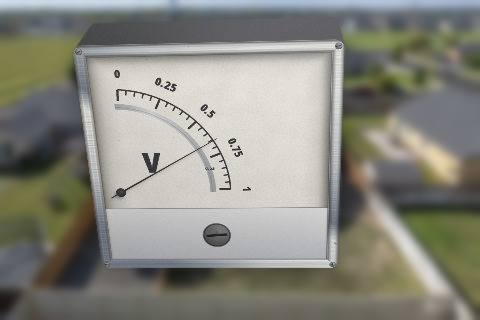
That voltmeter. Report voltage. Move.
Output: 0.65 V
